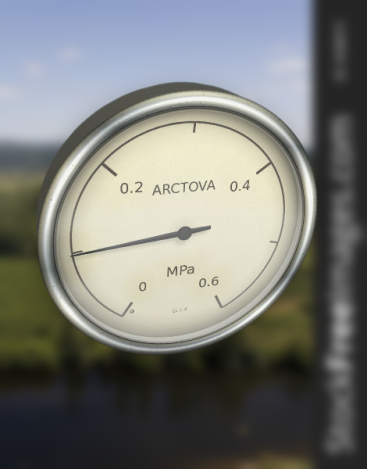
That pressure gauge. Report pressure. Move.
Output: 0.1 MPa
